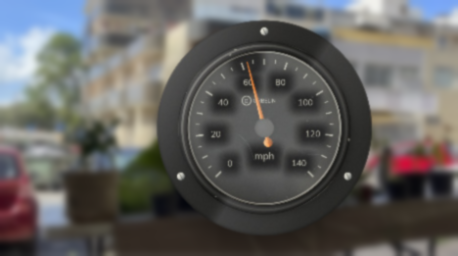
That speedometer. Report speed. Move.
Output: 62.5 mph
